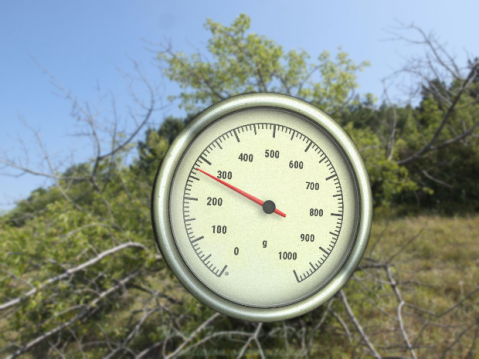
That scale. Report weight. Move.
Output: 270 g
